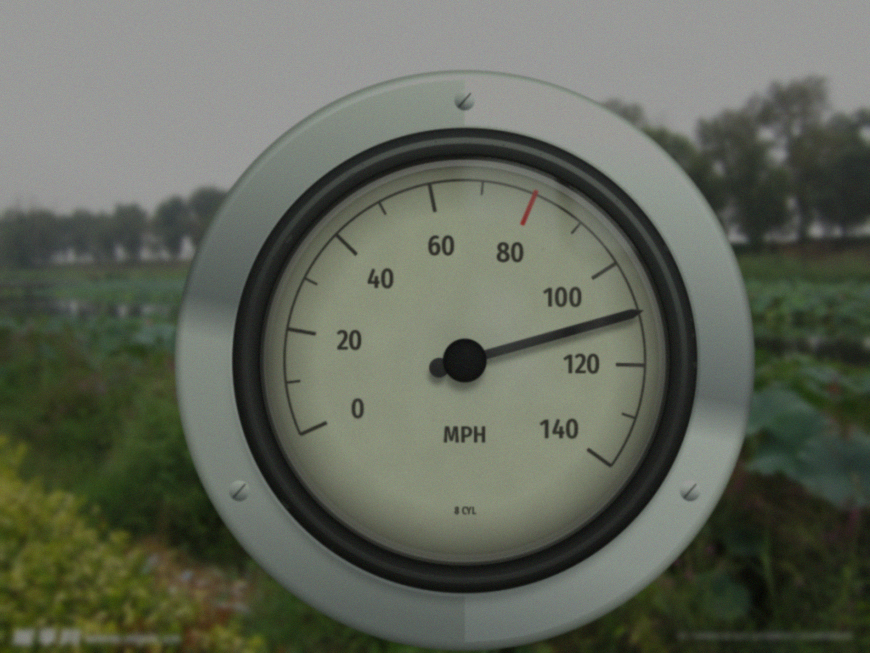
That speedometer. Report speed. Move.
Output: 110 mph
